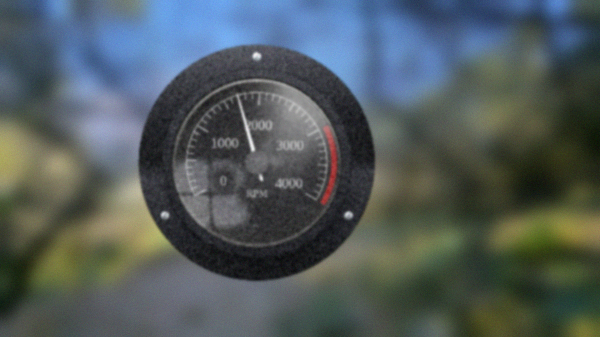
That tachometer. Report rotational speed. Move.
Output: 1700 rpm
